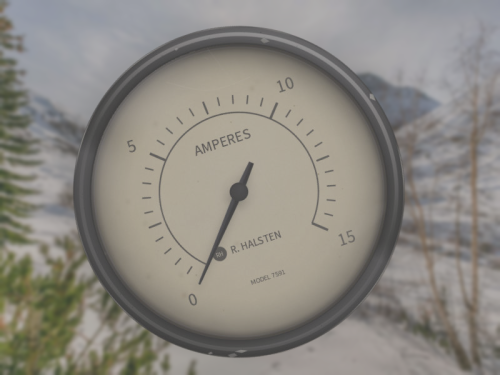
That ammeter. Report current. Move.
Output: 0 A
